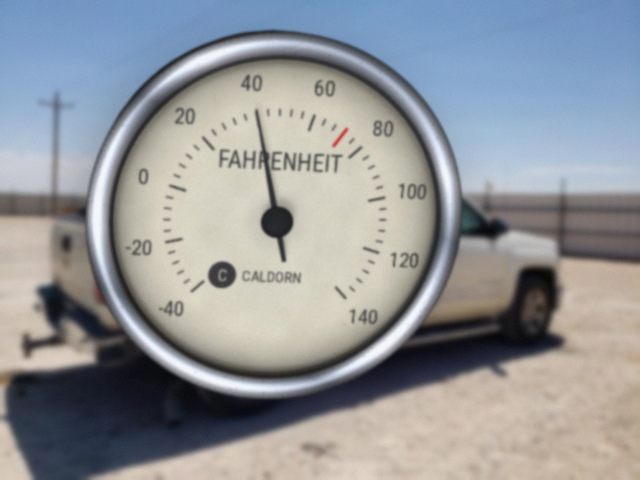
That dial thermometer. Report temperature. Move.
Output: 40 °F
